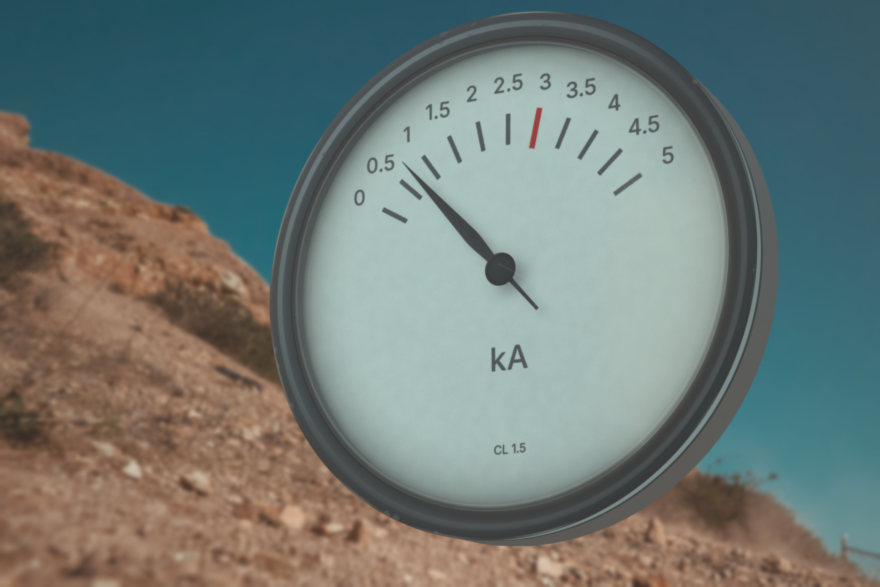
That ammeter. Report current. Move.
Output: 0.75 kA
